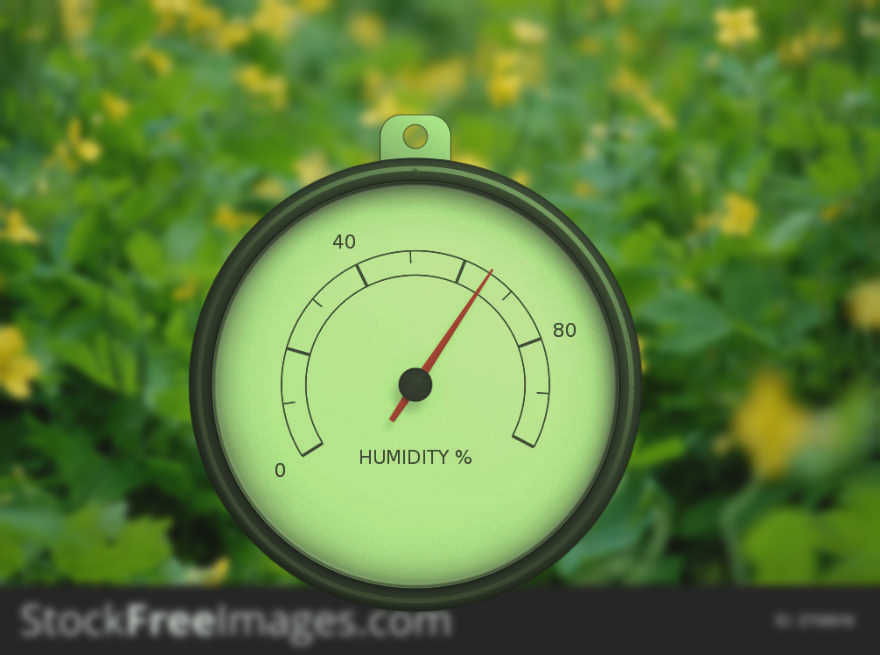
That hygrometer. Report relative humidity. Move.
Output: 65 %
